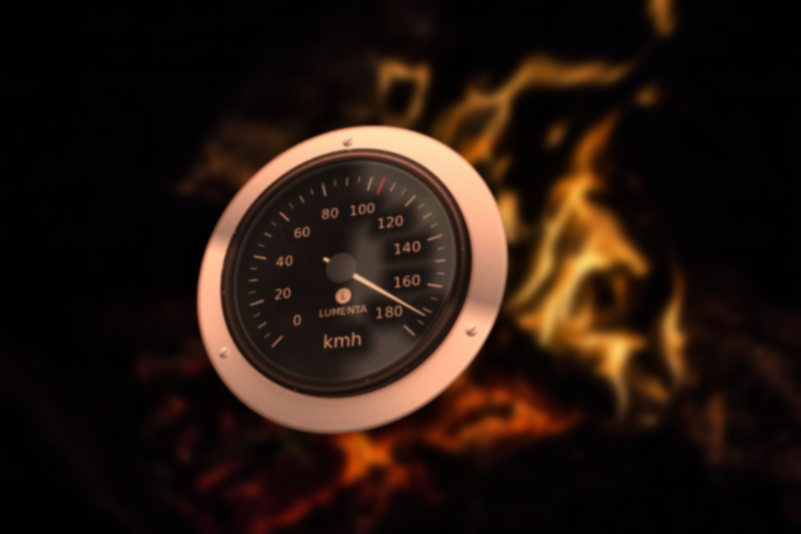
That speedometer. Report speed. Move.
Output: 172.5 km/h
